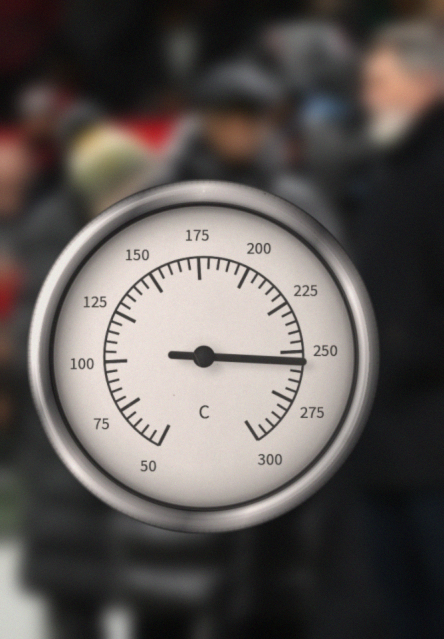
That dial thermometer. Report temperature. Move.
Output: 255 °C
